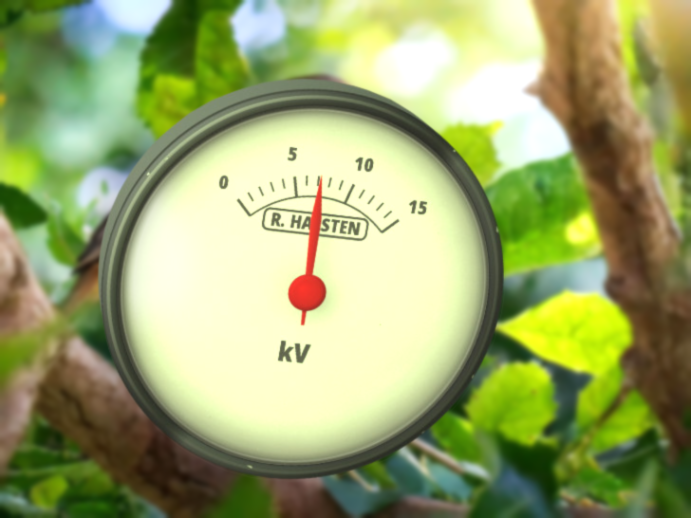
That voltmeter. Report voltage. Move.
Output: 7 kV
